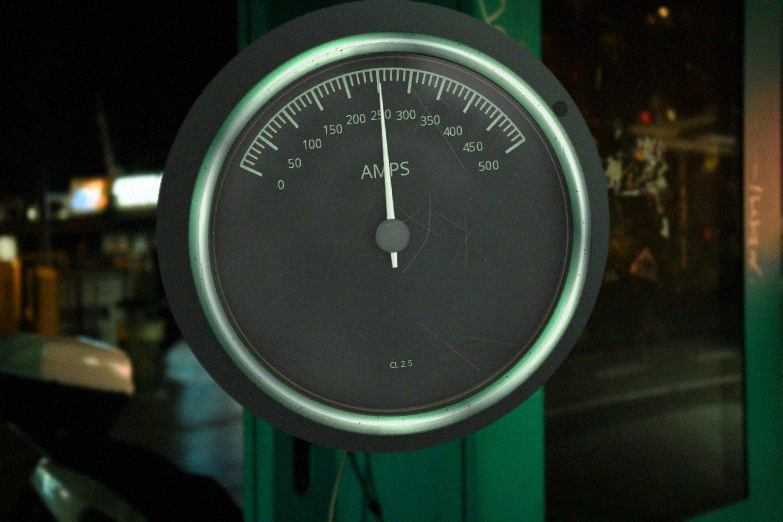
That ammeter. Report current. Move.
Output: 250 A
